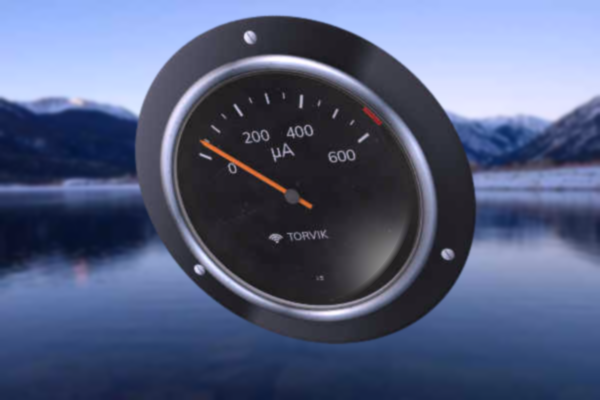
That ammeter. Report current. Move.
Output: 50 µA
